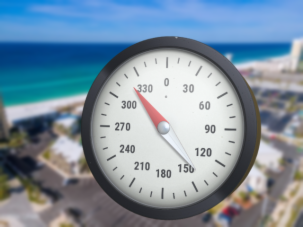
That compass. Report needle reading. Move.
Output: 320 °
